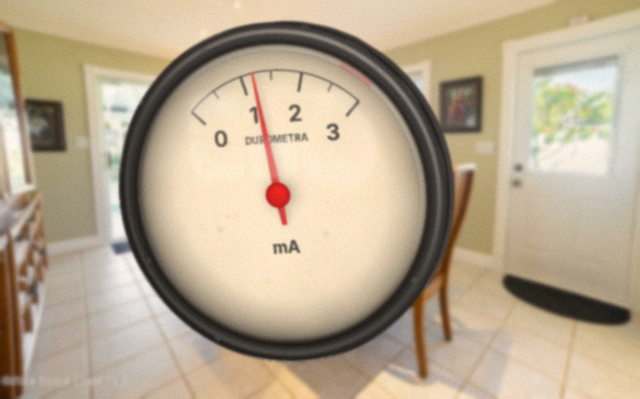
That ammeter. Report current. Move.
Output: 1.25 mA
